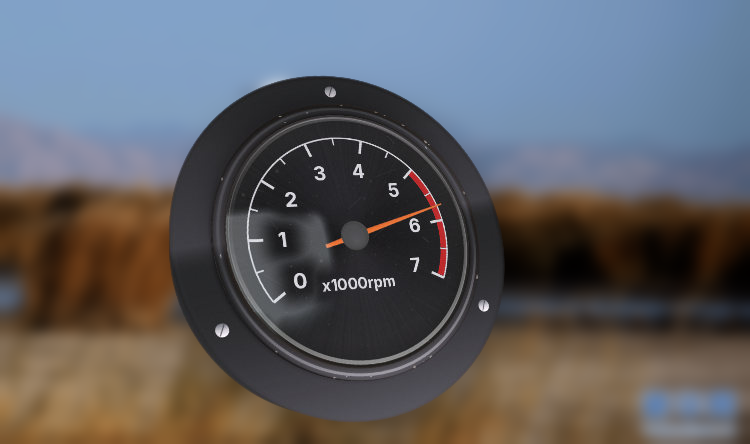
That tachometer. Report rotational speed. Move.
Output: 5750 rpm
